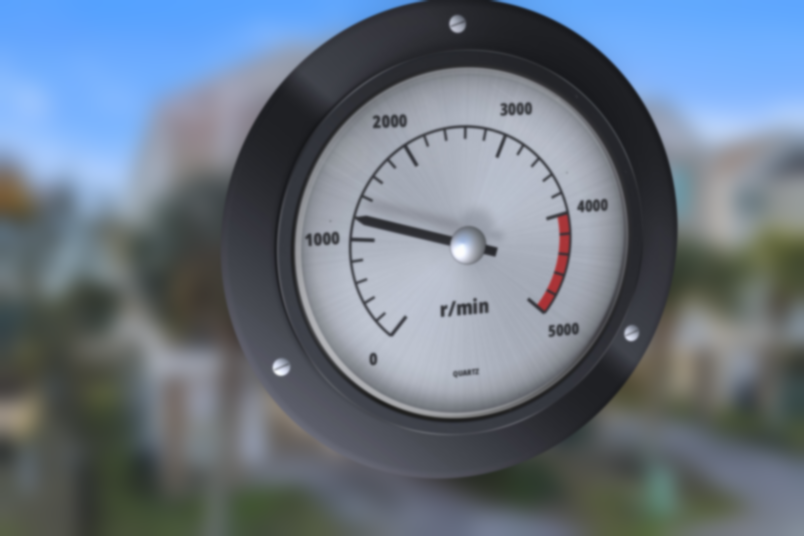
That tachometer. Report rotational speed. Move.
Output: 1200 rpm
